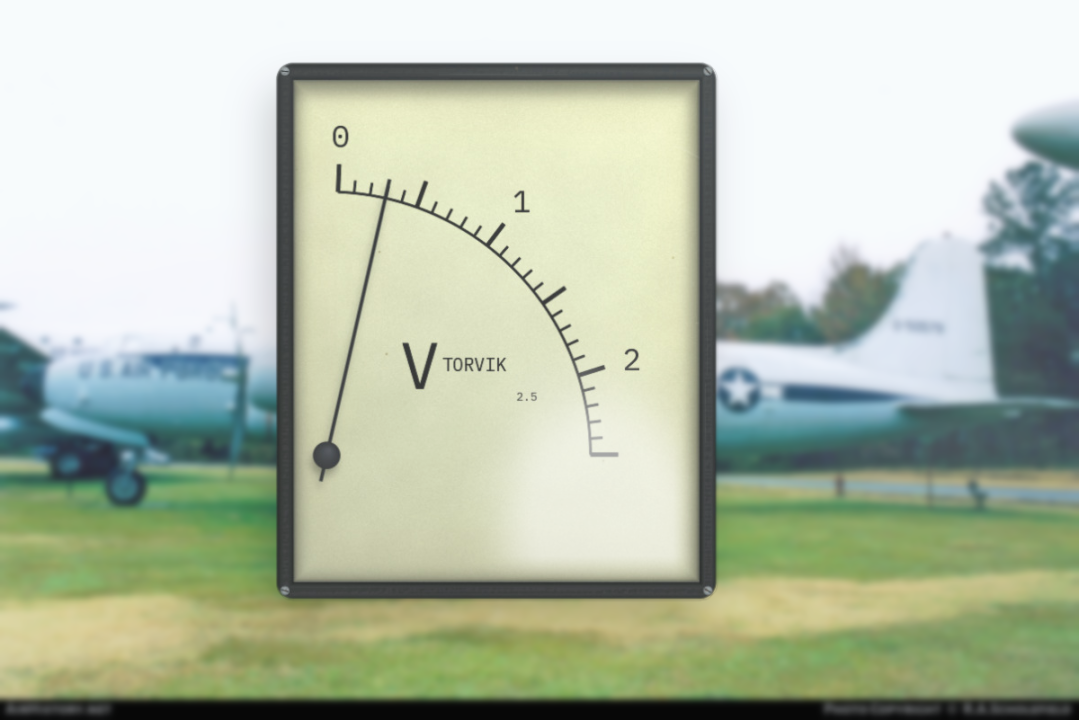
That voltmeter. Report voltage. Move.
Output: 0.3 V
